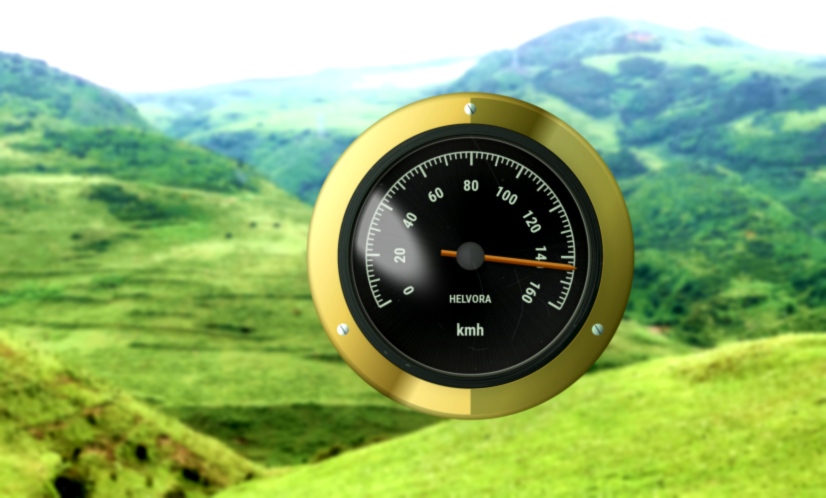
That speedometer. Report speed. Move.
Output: 144 km/h
